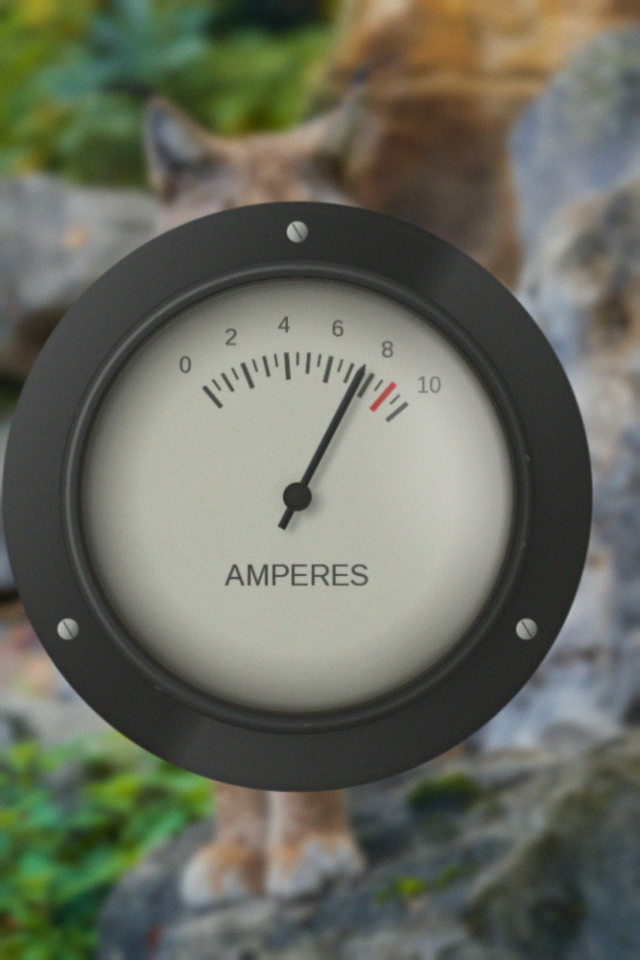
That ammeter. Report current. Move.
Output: 7.5 A
